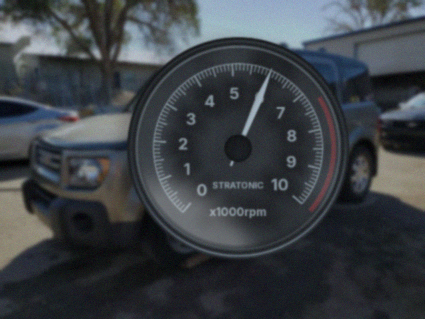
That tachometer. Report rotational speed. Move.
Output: 6000 rpm
